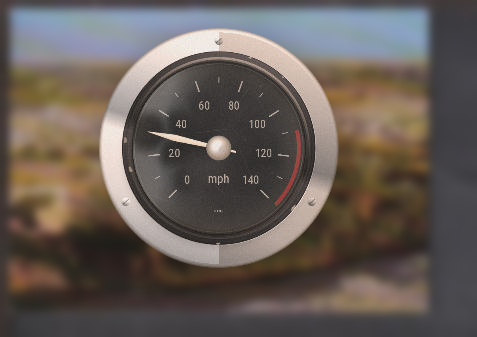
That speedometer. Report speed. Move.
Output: 30 mph
